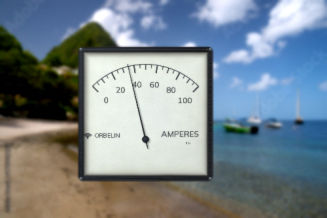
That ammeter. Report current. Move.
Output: 35 A
